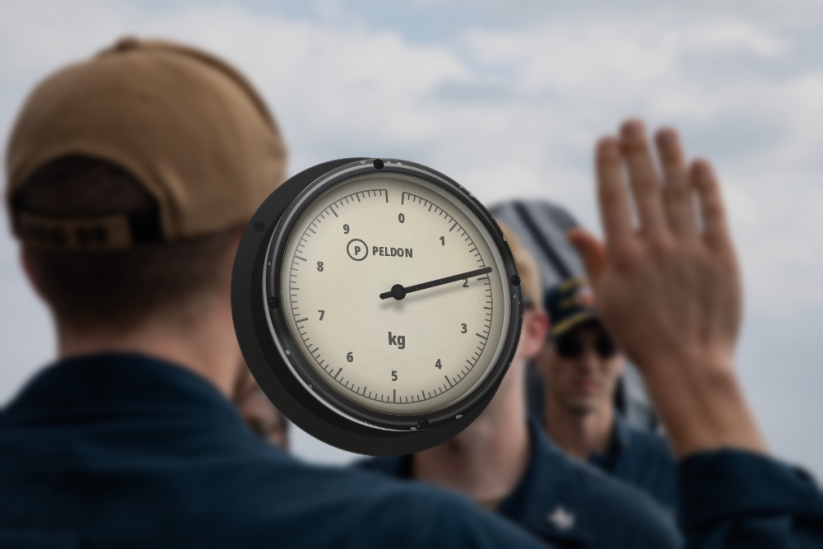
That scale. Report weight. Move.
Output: 1.9 kg
